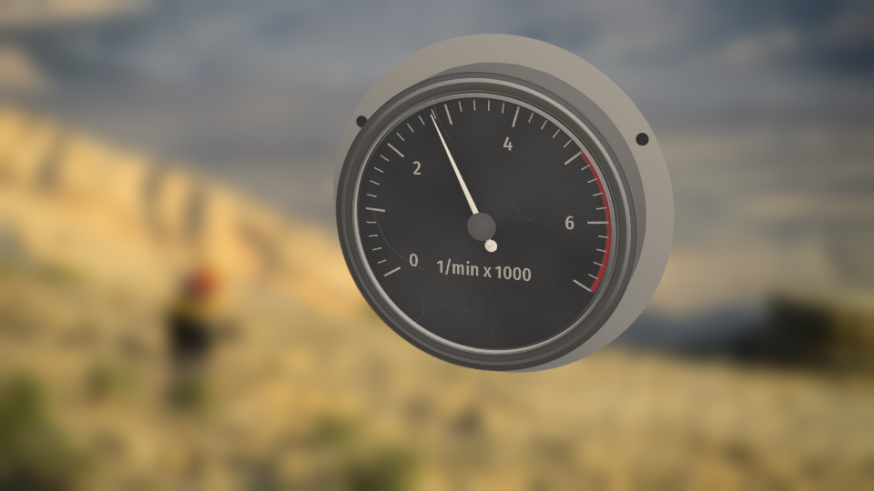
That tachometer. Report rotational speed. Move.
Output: 2800 rpm
